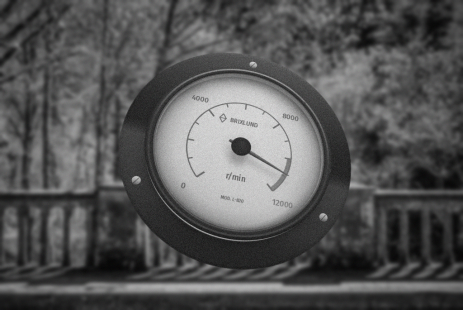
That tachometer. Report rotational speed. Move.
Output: 11000 rpm
